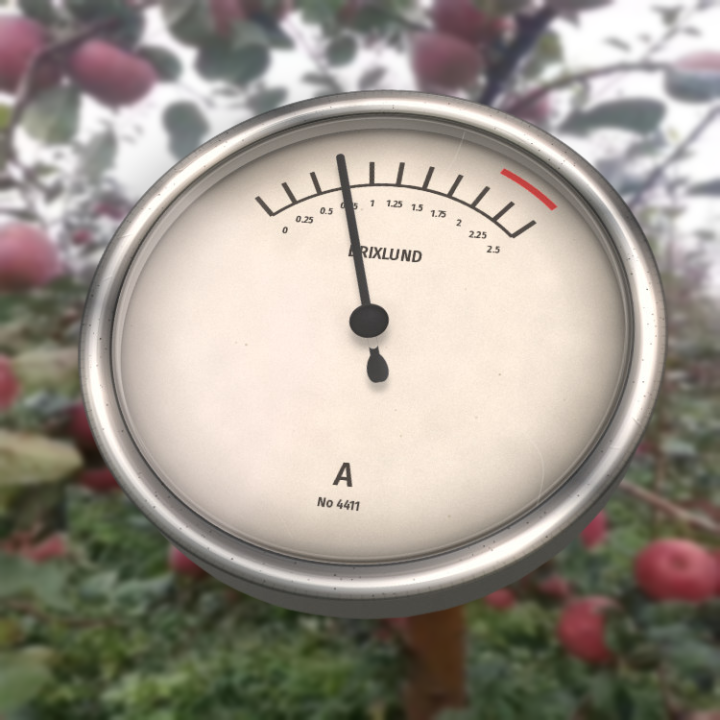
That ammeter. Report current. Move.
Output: 0.75 A
